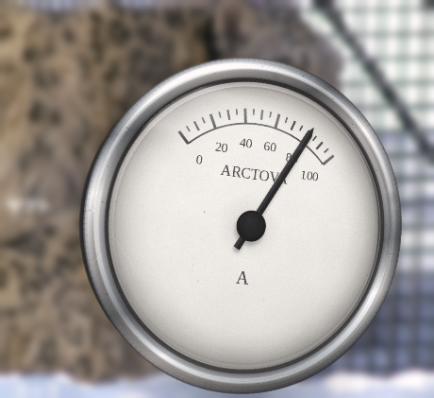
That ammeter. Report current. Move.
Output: 80 A
